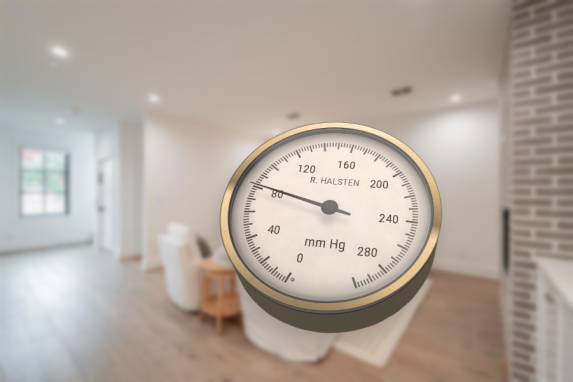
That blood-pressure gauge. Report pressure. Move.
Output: 80 mmHg
